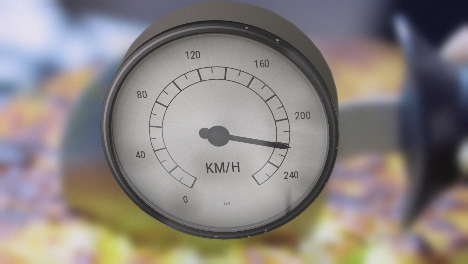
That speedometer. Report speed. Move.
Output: 220 km/h
